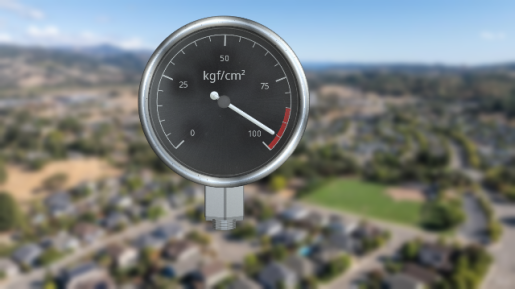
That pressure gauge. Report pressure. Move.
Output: 95 kg/cm²
